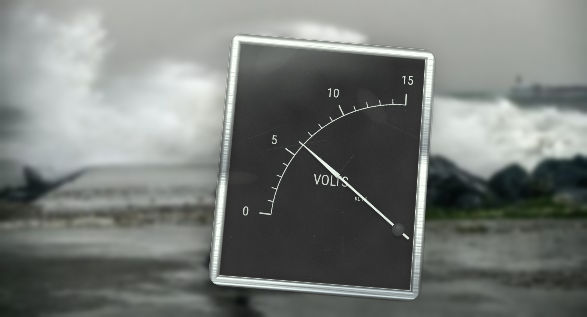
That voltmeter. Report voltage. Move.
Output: 6 V
